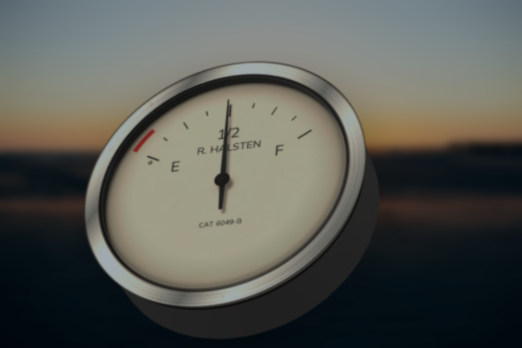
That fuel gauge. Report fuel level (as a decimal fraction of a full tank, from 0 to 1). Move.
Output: 0.5
